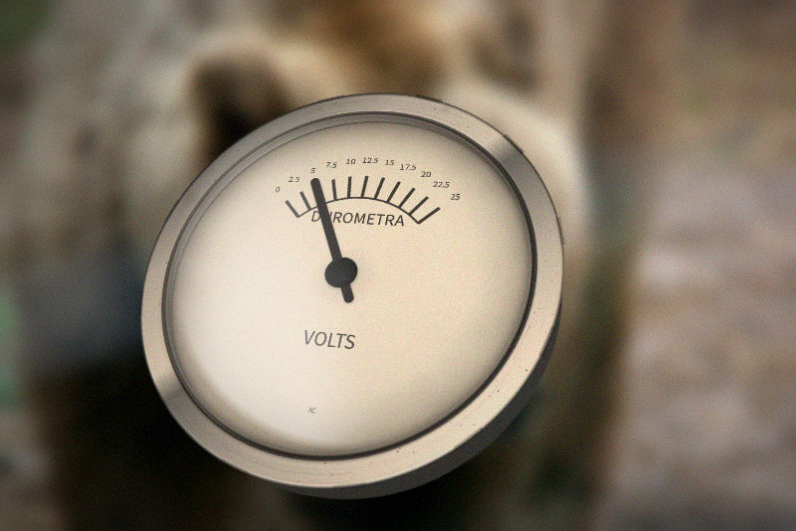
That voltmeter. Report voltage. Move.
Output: 5 V
